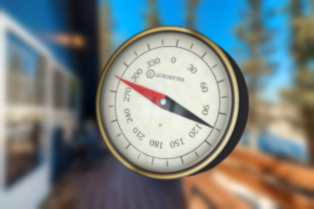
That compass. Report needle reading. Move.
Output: 285 °
